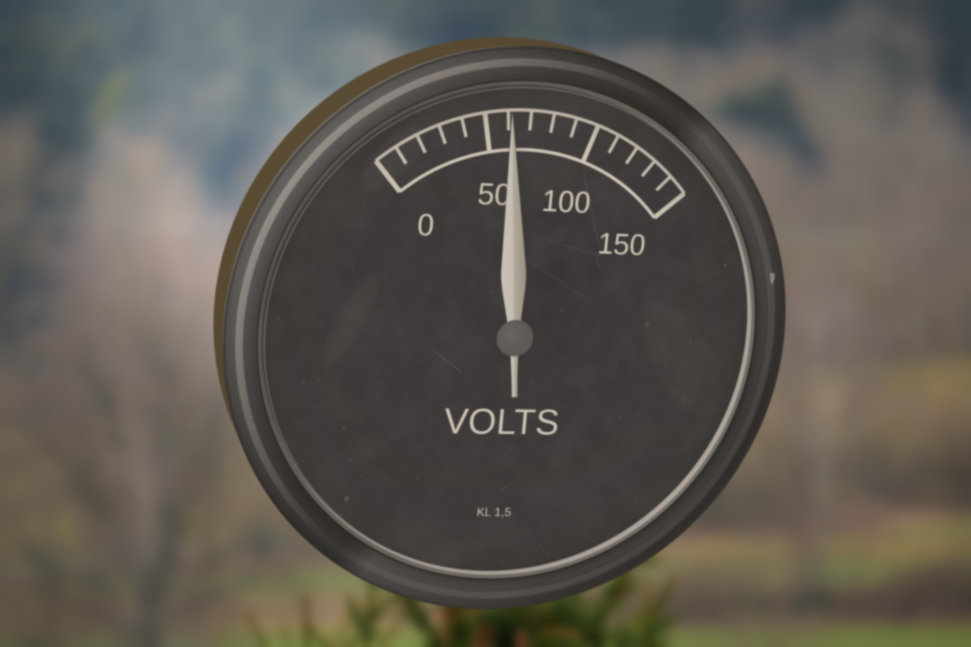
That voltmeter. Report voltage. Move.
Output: 60 V
